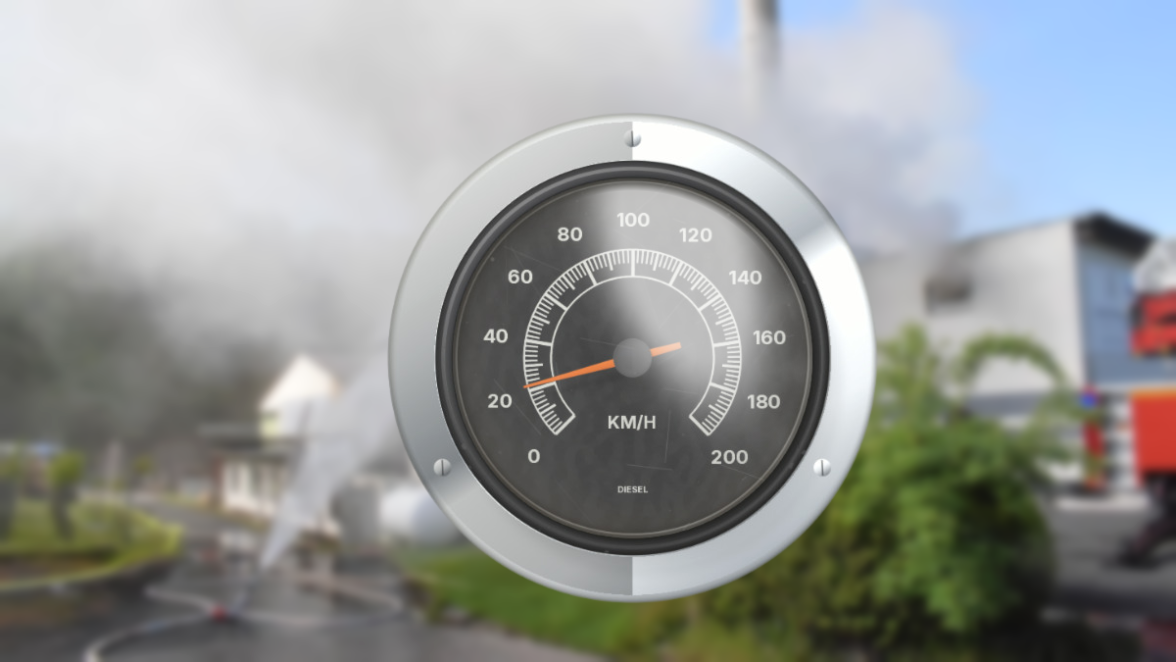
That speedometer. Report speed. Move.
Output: 22 km/h
